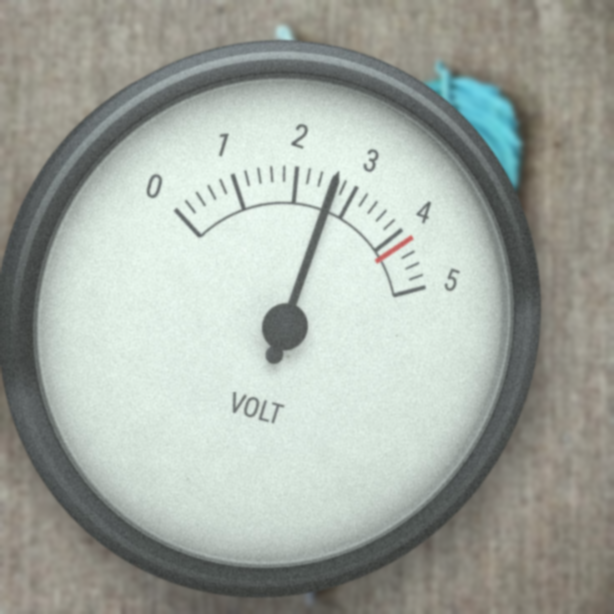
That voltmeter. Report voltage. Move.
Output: 2.6 V
